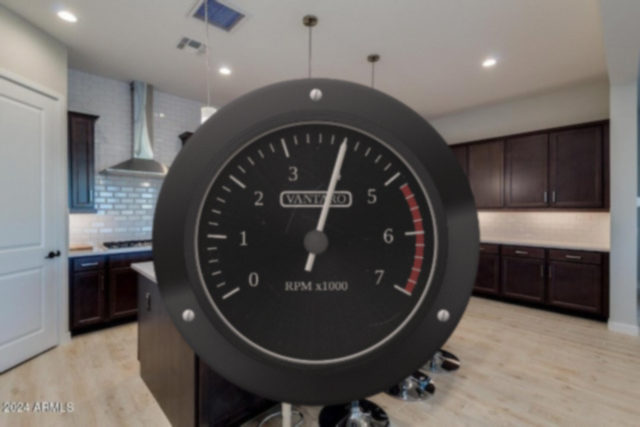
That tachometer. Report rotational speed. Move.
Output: 4000 rpm
